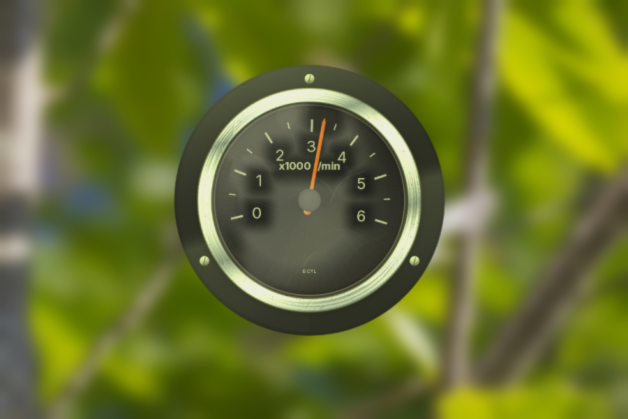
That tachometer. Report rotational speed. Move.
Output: 3250 rpm
